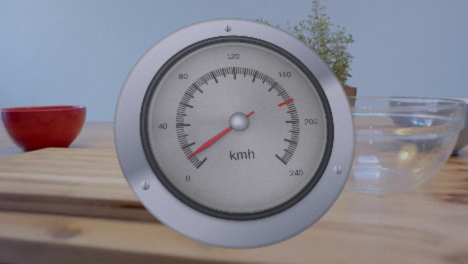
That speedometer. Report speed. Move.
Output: 10 km/h
